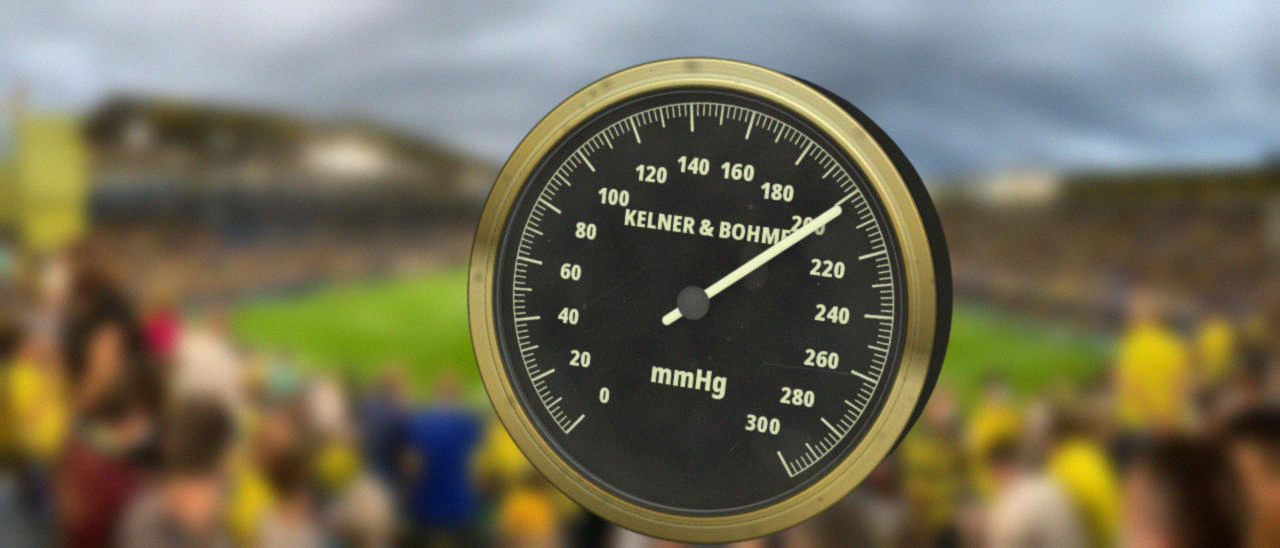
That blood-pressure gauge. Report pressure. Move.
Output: 202 mmHg
